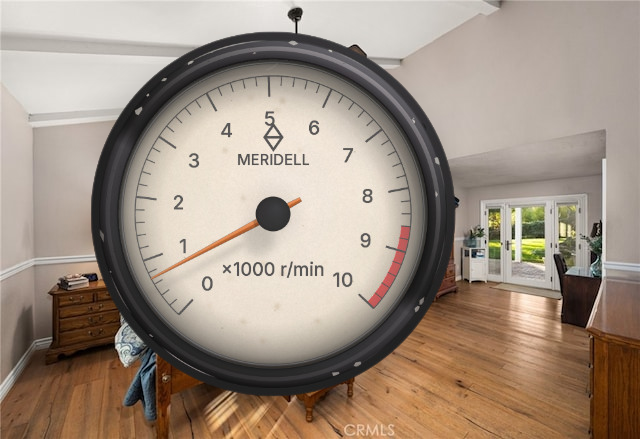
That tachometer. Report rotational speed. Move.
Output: 700 rpm
